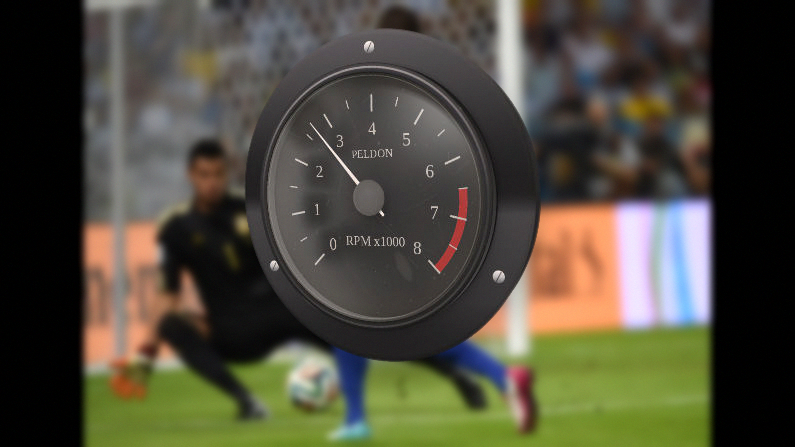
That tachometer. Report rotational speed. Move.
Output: 2750 rpm
